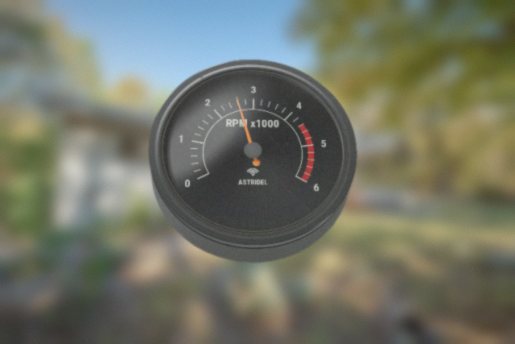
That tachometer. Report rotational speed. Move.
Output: 2600 rpm
